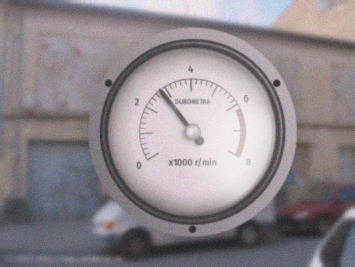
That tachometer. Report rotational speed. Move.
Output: 2800 rpm
